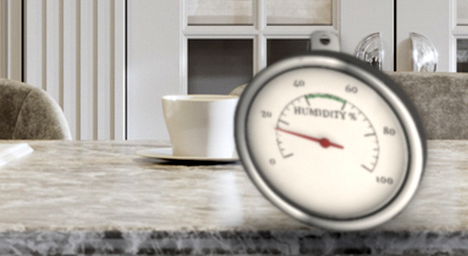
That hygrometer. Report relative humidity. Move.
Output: 16 %
